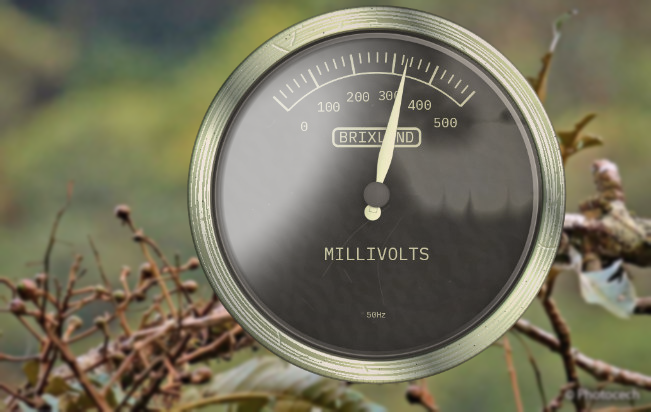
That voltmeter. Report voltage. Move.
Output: 330 mV
